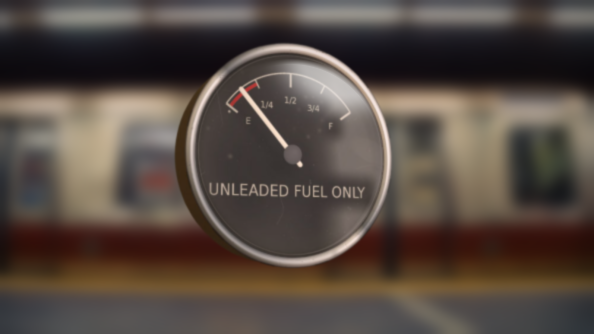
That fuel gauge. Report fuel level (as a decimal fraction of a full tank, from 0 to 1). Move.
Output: 0.125
